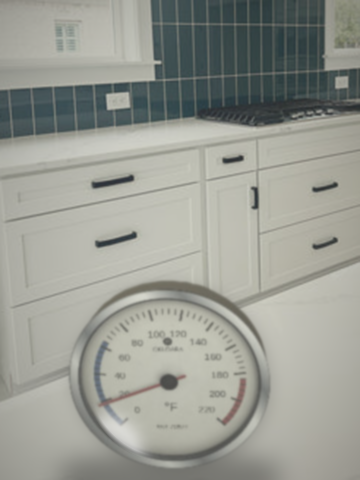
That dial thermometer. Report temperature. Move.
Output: 20 °F
